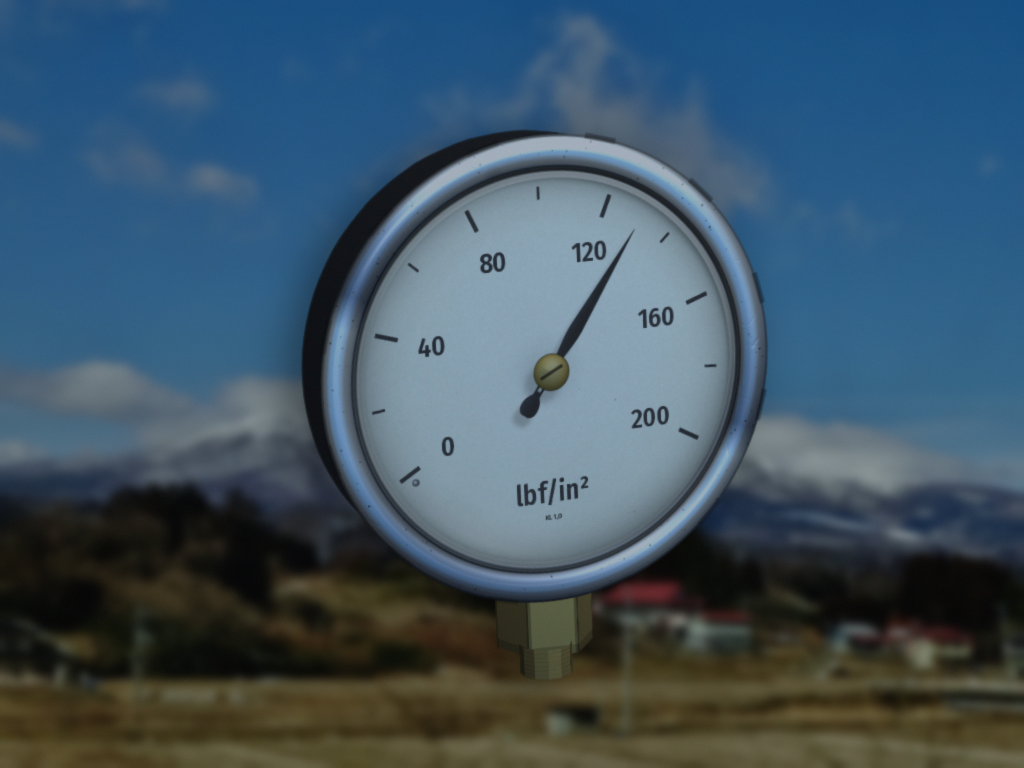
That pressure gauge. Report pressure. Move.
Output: 130 psi
